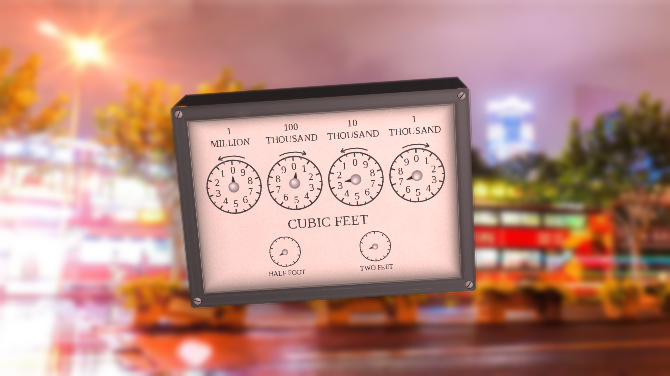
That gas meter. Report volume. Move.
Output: 2700 ft³
